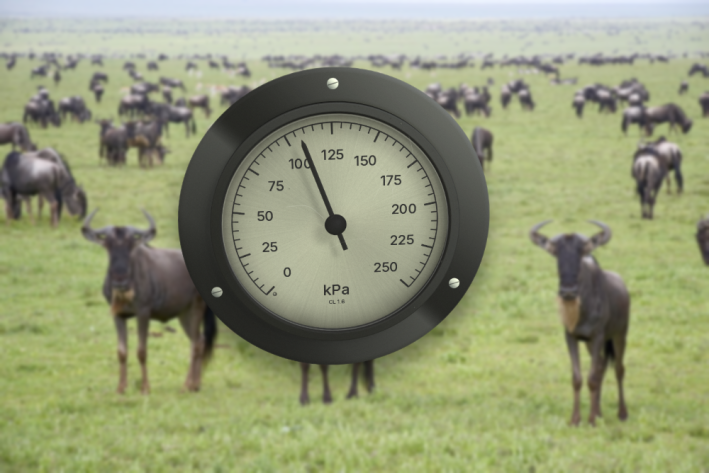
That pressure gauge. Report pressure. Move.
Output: 107.5 kPa
